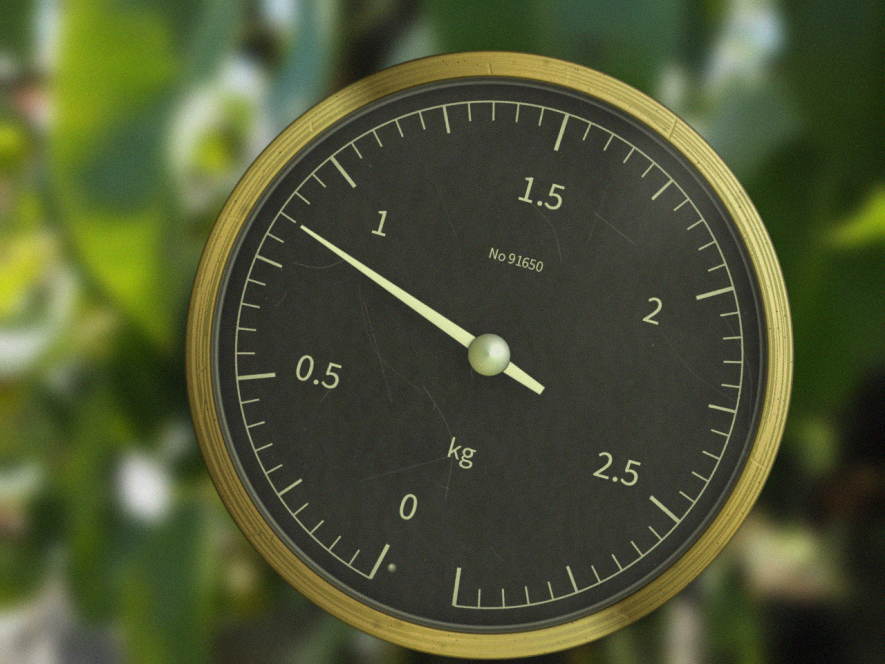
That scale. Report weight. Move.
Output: 0.85 kg
